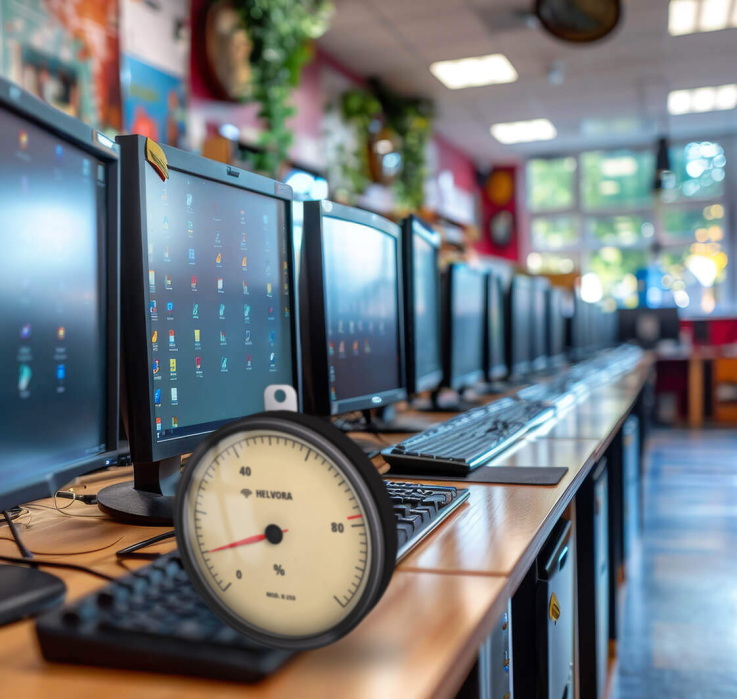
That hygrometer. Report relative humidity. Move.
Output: 10 %
